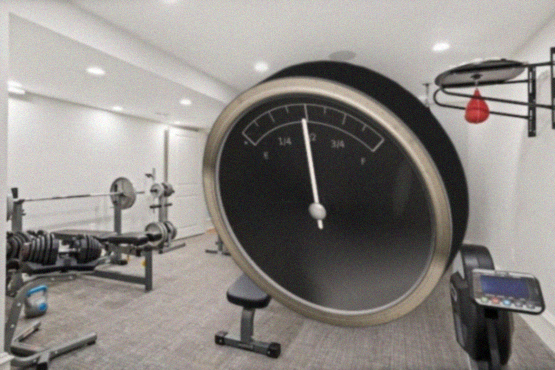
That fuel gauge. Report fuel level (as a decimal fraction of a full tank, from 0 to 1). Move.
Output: 0.5
